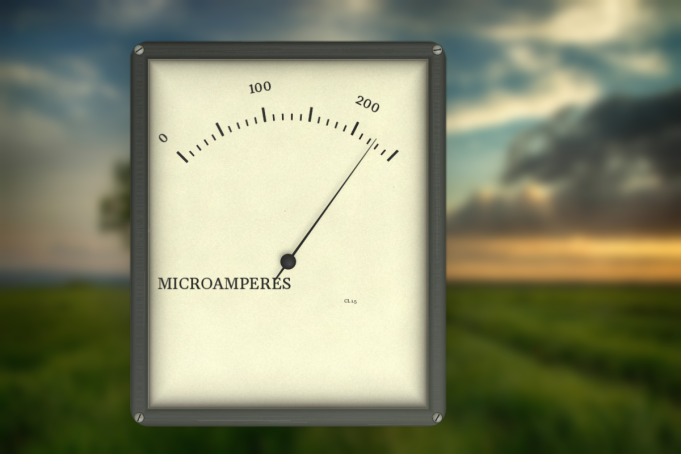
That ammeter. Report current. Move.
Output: 225 µA
